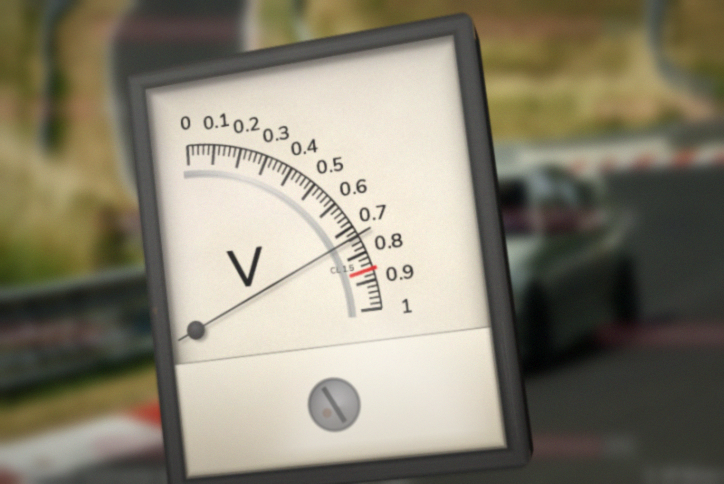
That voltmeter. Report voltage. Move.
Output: 0.74 V
